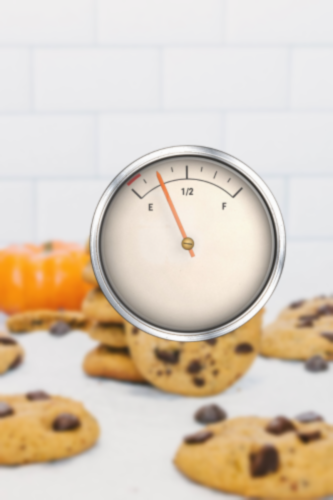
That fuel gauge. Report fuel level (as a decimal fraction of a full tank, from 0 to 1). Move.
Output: 0.25
